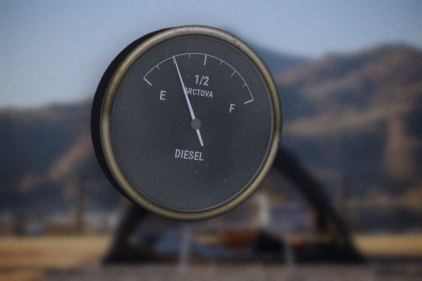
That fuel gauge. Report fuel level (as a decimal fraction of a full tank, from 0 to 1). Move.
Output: 0.25
